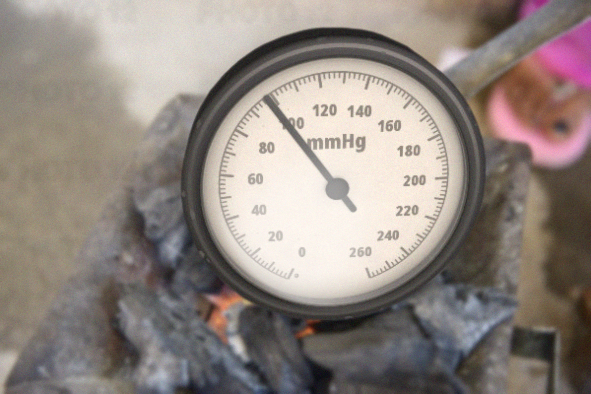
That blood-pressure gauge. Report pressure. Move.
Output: 98 mmHg
